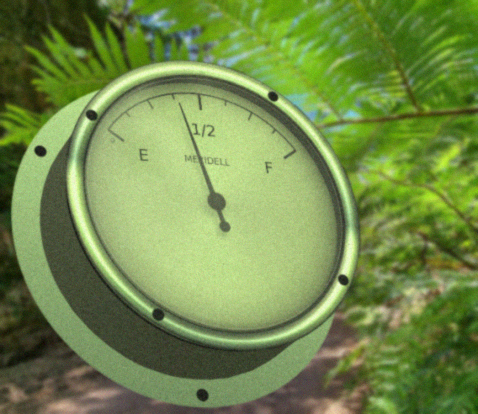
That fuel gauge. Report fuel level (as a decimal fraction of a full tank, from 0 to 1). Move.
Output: 0.375
